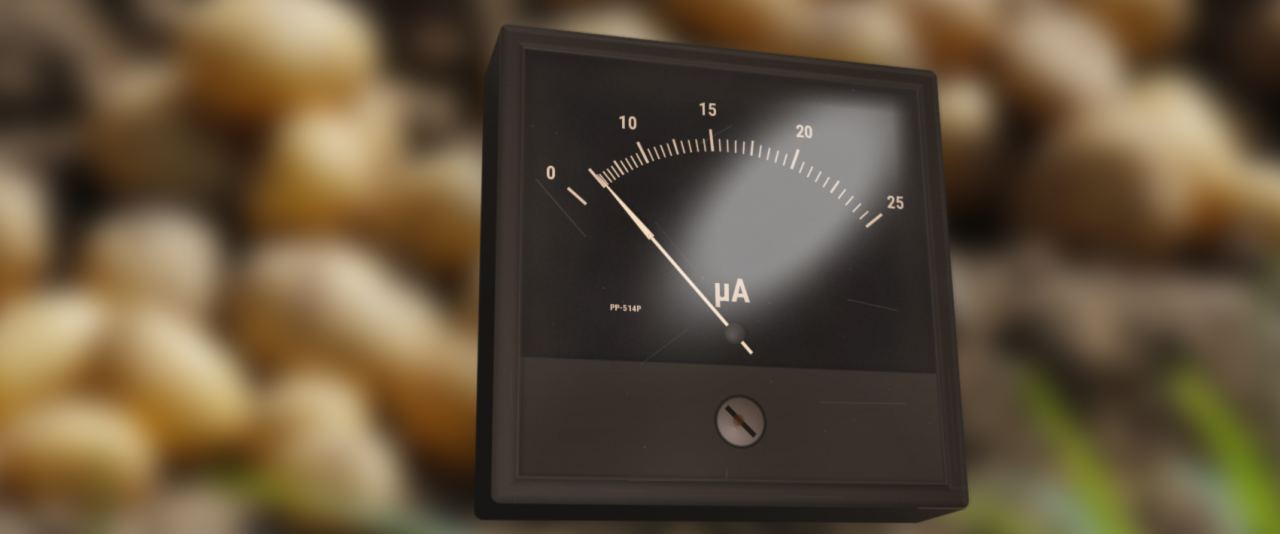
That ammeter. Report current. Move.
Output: 5 µA
